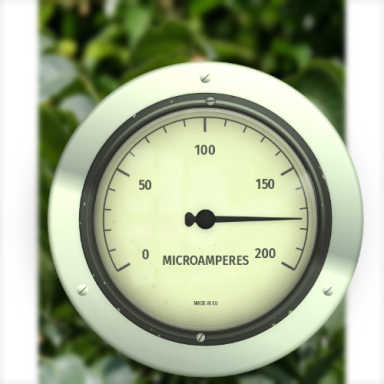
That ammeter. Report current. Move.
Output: 175 µA
